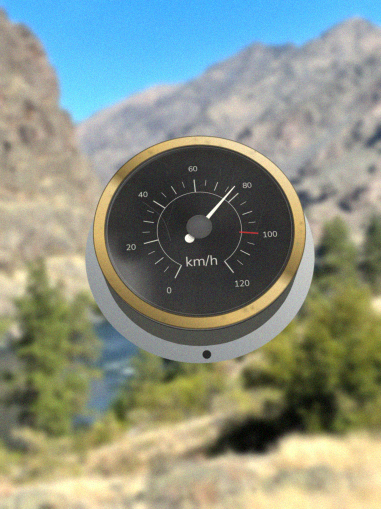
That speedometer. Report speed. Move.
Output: 77.5 km/h
